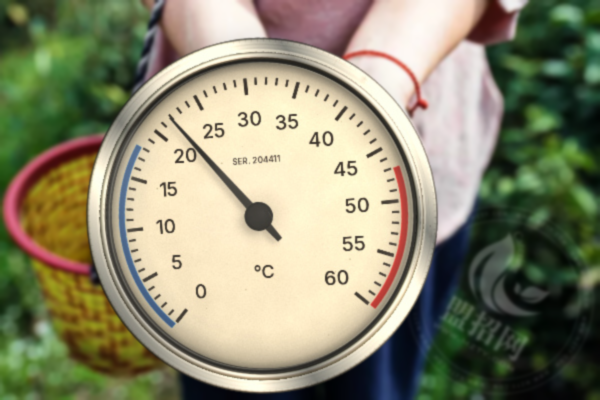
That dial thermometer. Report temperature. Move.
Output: 22 °C
